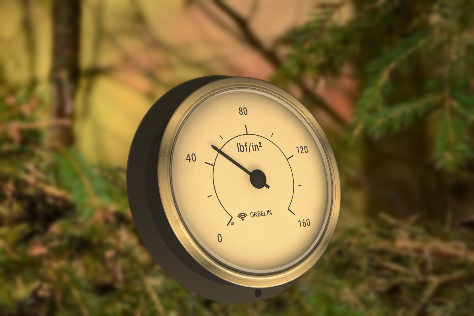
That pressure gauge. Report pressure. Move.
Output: 50 psi
